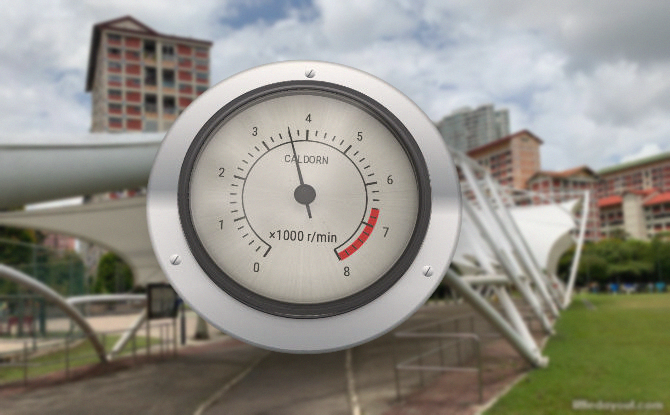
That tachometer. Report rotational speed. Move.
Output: 3600 rpm
